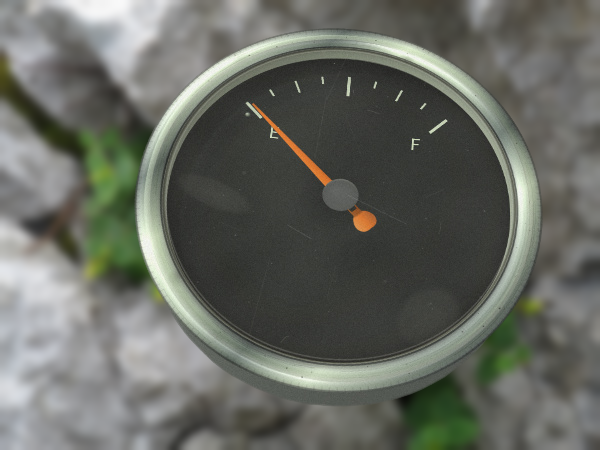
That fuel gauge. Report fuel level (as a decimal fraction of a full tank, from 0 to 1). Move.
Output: 0
